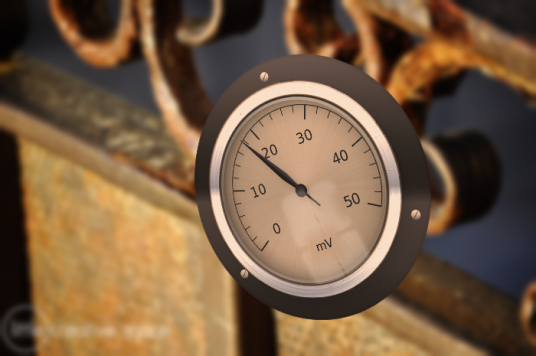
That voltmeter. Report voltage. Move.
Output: 18 mV
